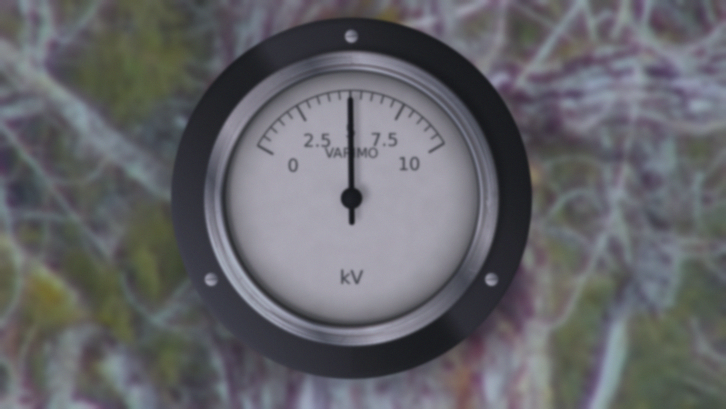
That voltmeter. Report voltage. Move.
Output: 5 kV
